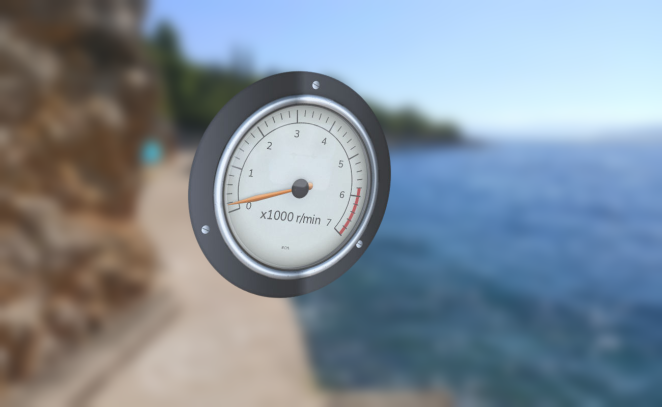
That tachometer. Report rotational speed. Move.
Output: 200 rpm
